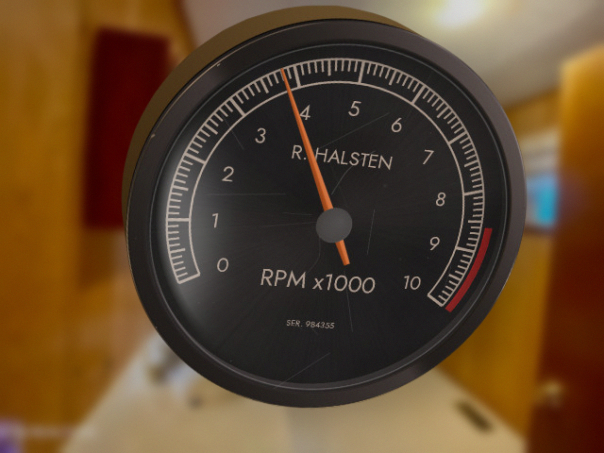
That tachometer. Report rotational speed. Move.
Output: 3800 rpm
